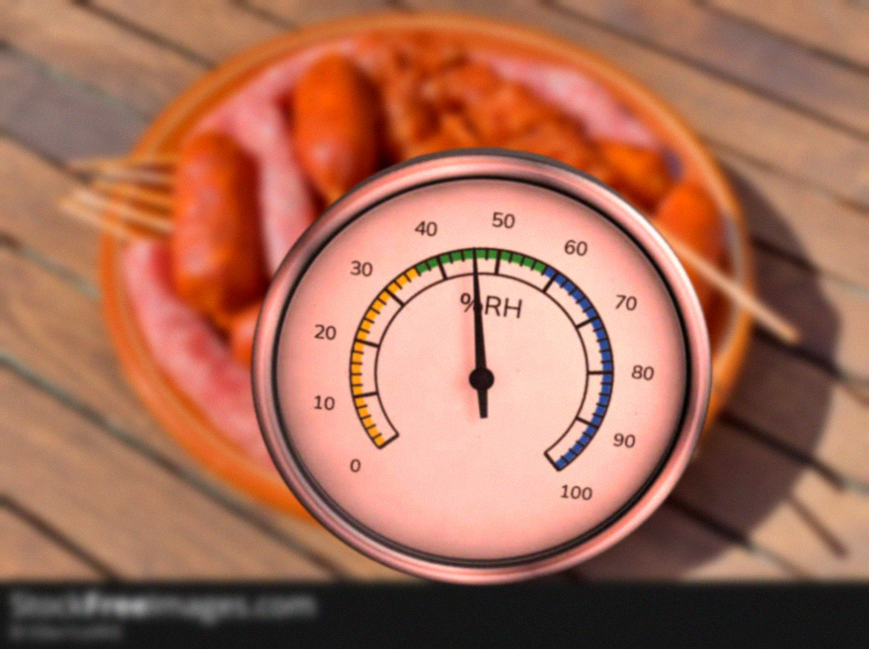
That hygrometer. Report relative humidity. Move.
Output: 46 %
